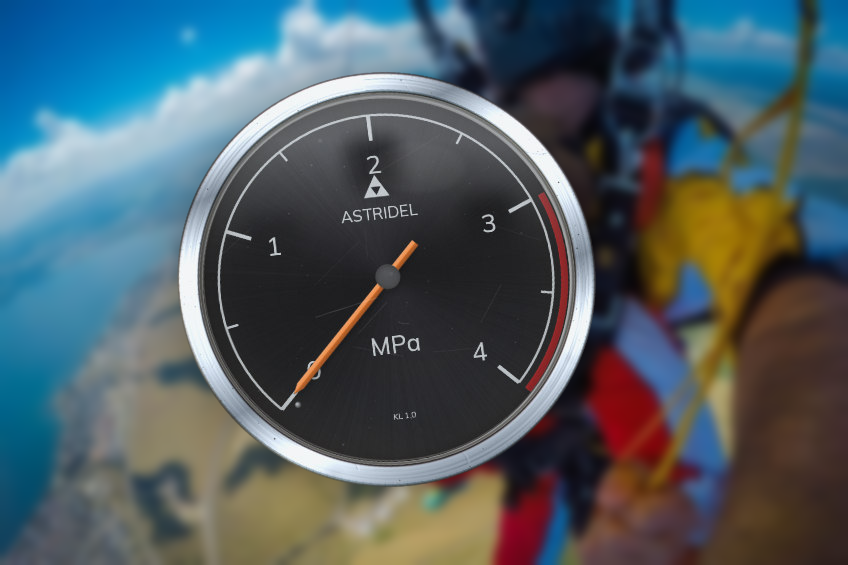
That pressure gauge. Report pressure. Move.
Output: 0 MPa
